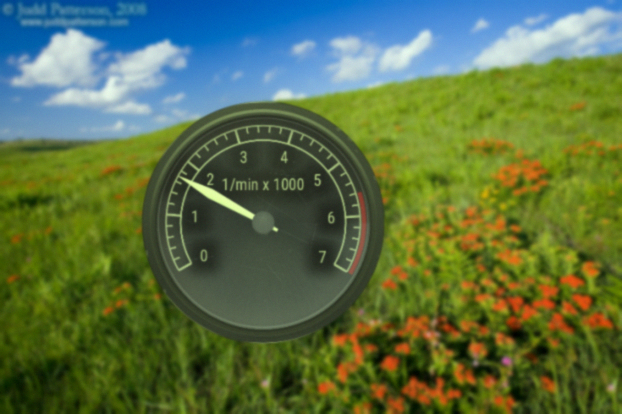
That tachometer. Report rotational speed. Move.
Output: 1700 rpm
